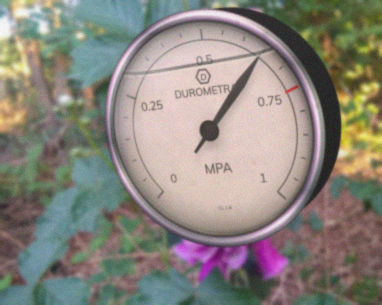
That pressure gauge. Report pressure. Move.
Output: 0.65 MPa
